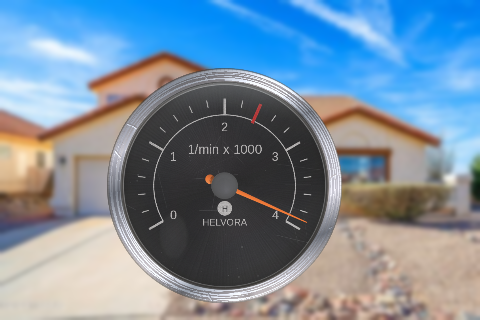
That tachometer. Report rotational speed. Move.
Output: 3900 rpm
